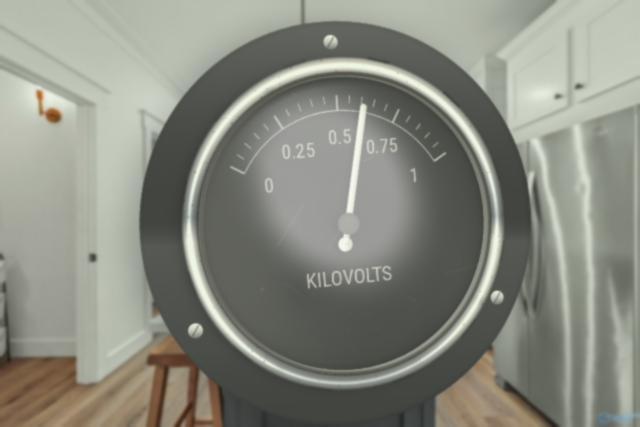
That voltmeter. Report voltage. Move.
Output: 0.6 kV
